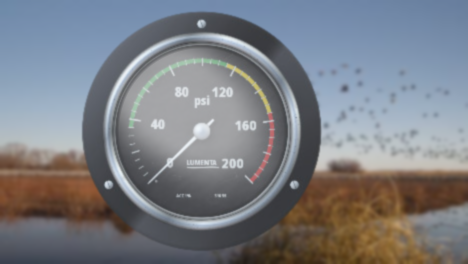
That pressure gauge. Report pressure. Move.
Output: 0 psi
